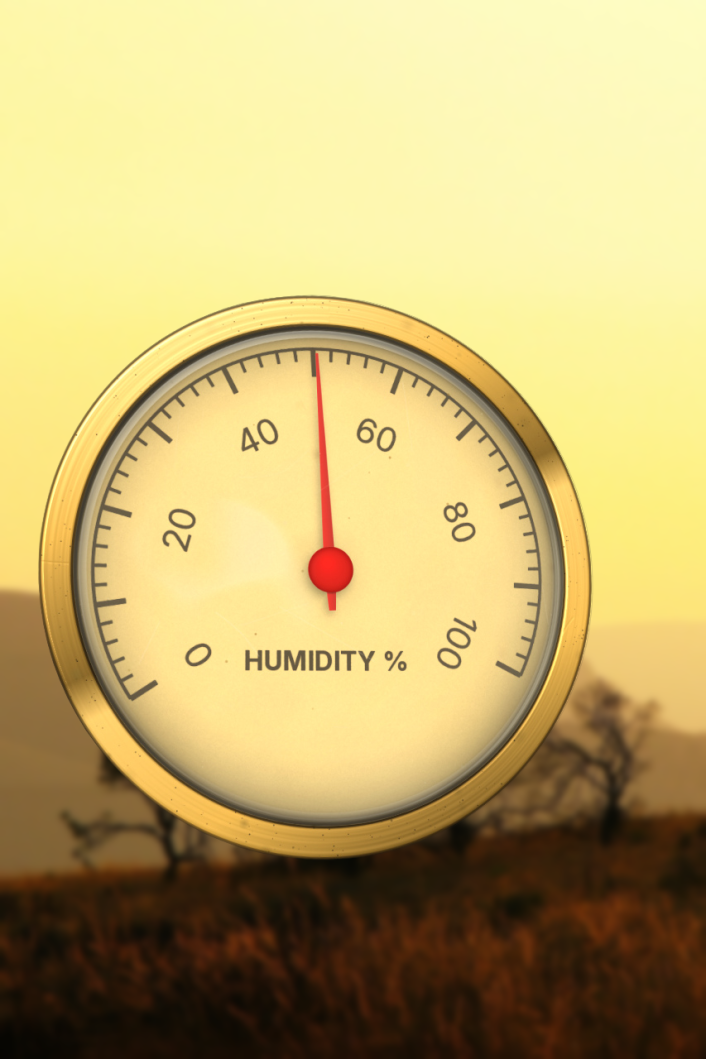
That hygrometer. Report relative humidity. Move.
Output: 50 %
